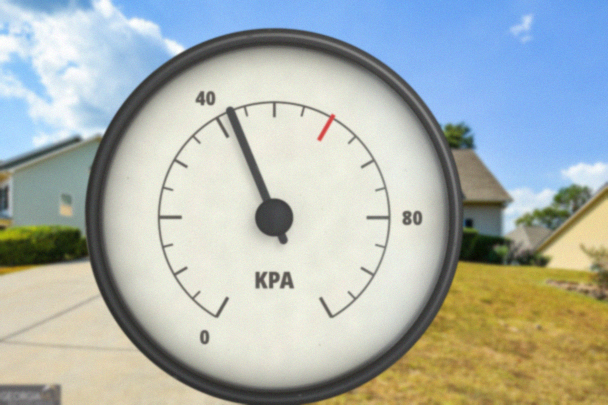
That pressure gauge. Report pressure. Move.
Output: 42.5 kPa
